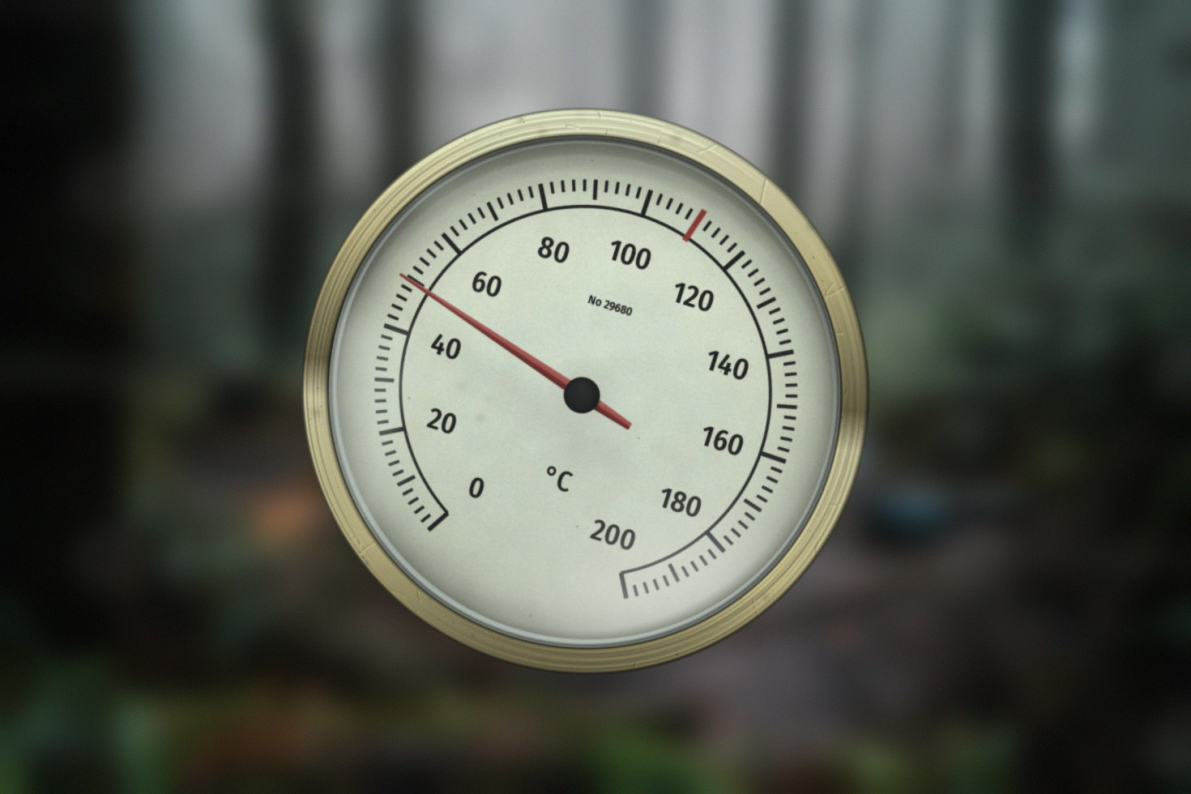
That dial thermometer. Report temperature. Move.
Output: 50 °C
